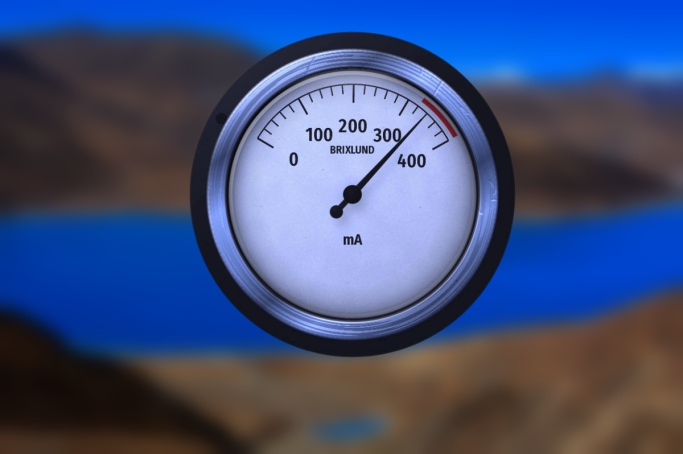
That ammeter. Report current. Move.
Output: 340 mA
